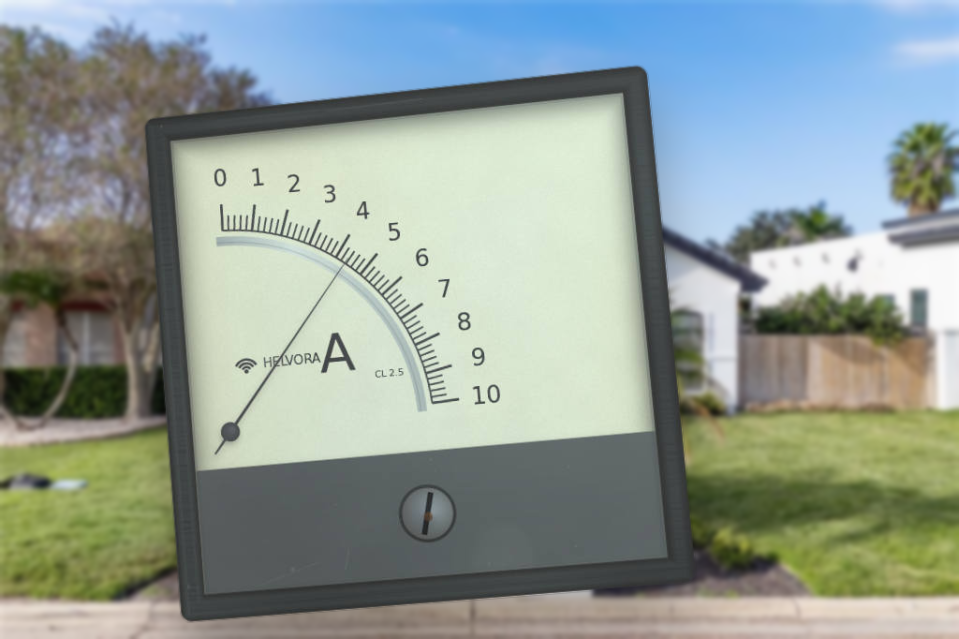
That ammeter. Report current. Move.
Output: 4.4 A
